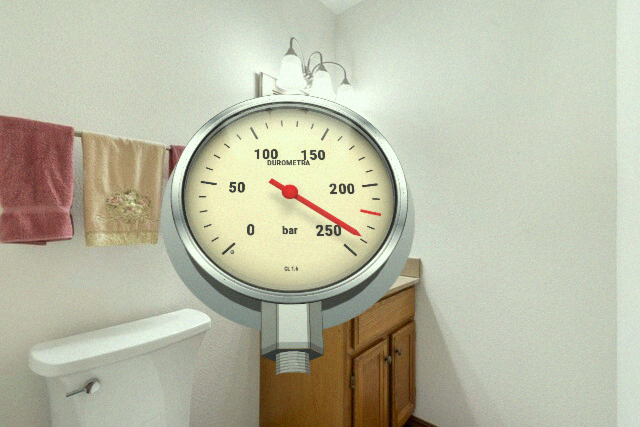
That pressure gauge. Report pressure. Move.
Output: 240 bar
